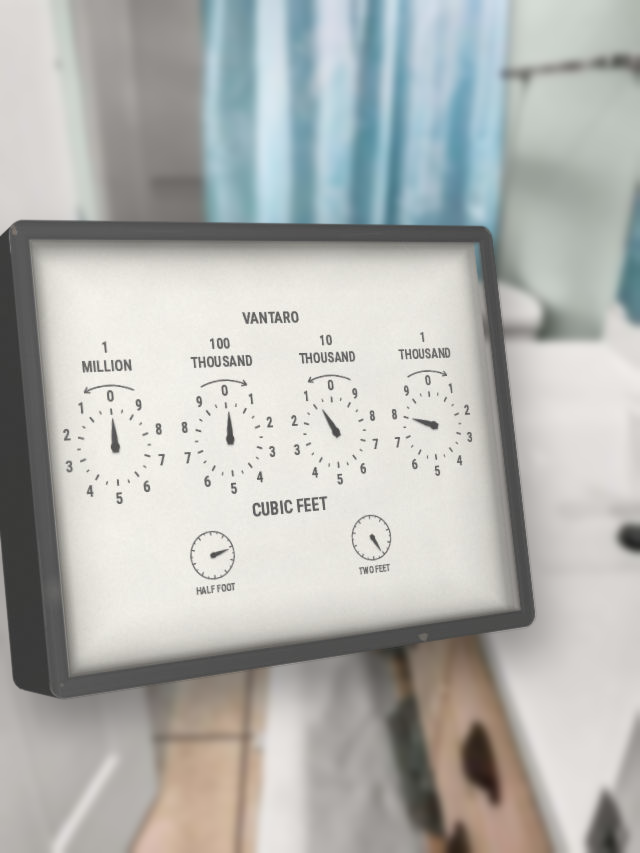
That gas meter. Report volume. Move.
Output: 800 ft³
